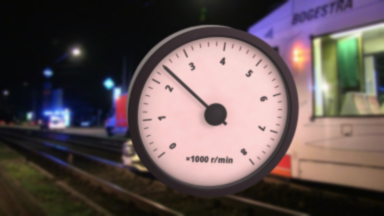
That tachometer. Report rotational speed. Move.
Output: 2400 rpm
